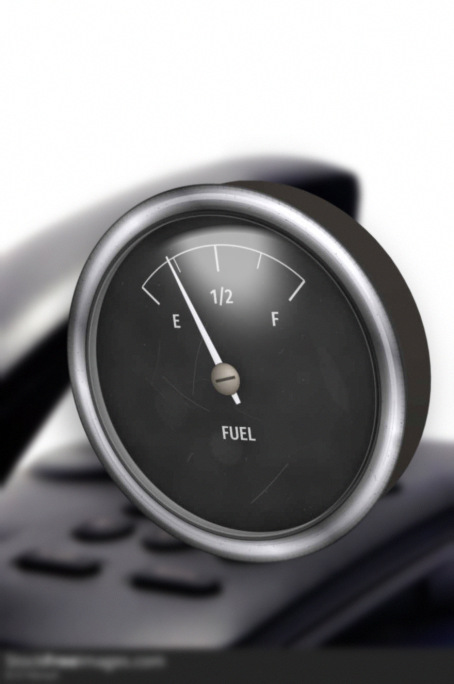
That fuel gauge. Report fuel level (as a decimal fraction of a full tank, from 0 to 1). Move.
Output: 0.25
